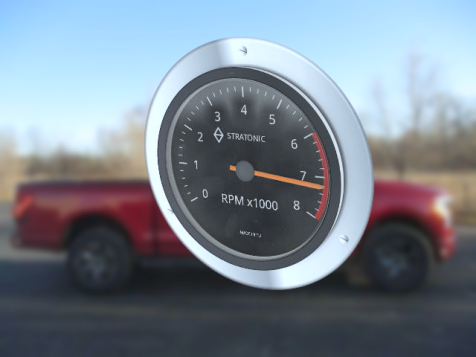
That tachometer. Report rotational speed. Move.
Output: 7200 rpm
